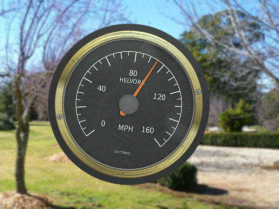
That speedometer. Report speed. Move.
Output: 95 mph
